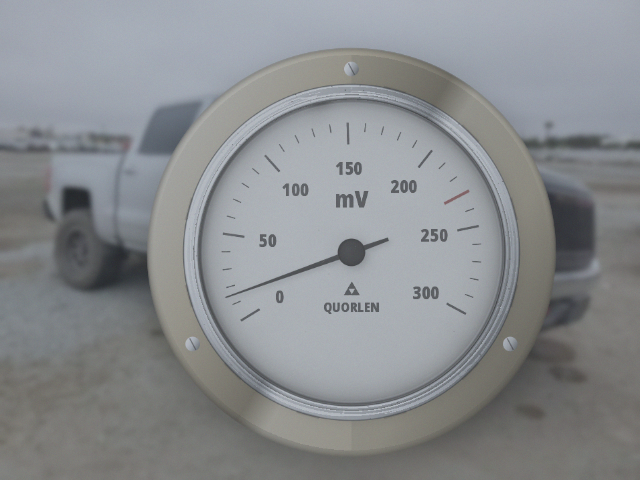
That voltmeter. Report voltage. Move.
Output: 15 mV
